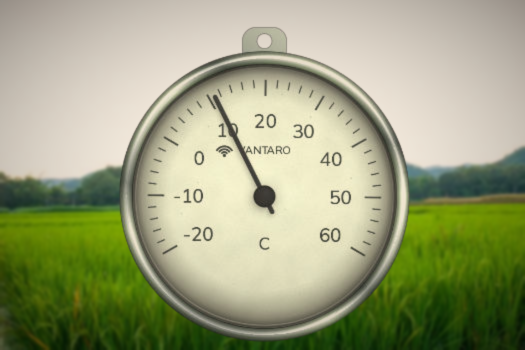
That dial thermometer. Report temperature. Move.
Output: 11 °C
